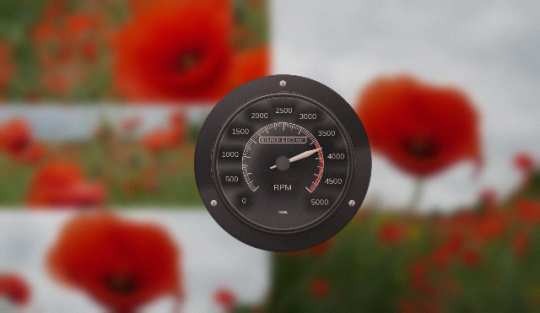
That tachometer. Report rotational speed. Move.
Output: 3750 rpm
